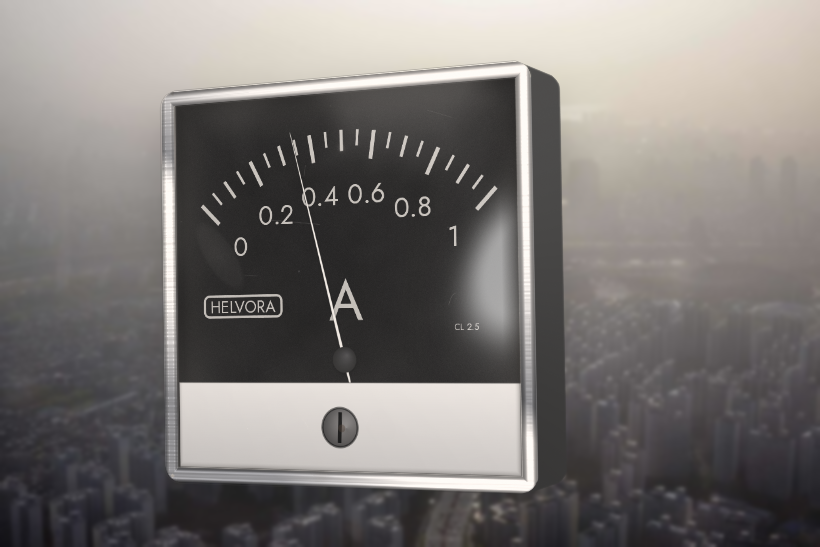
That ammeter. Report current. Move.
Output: 0.35 A
